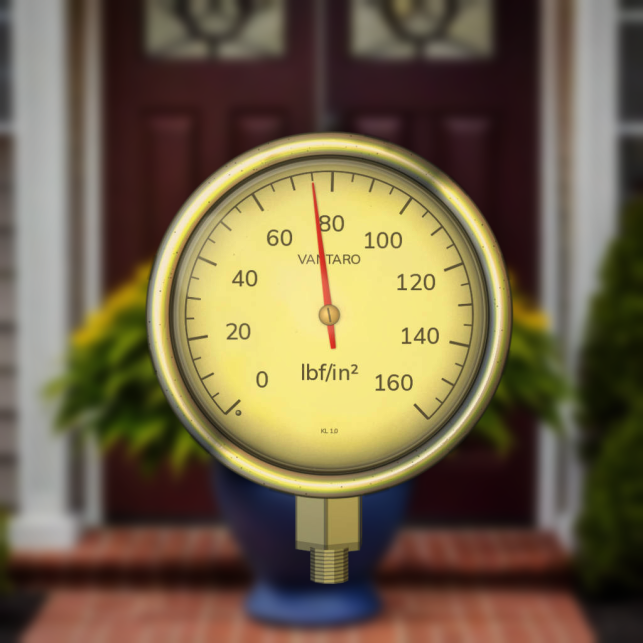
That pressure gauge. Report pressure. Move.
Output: 75 psi
